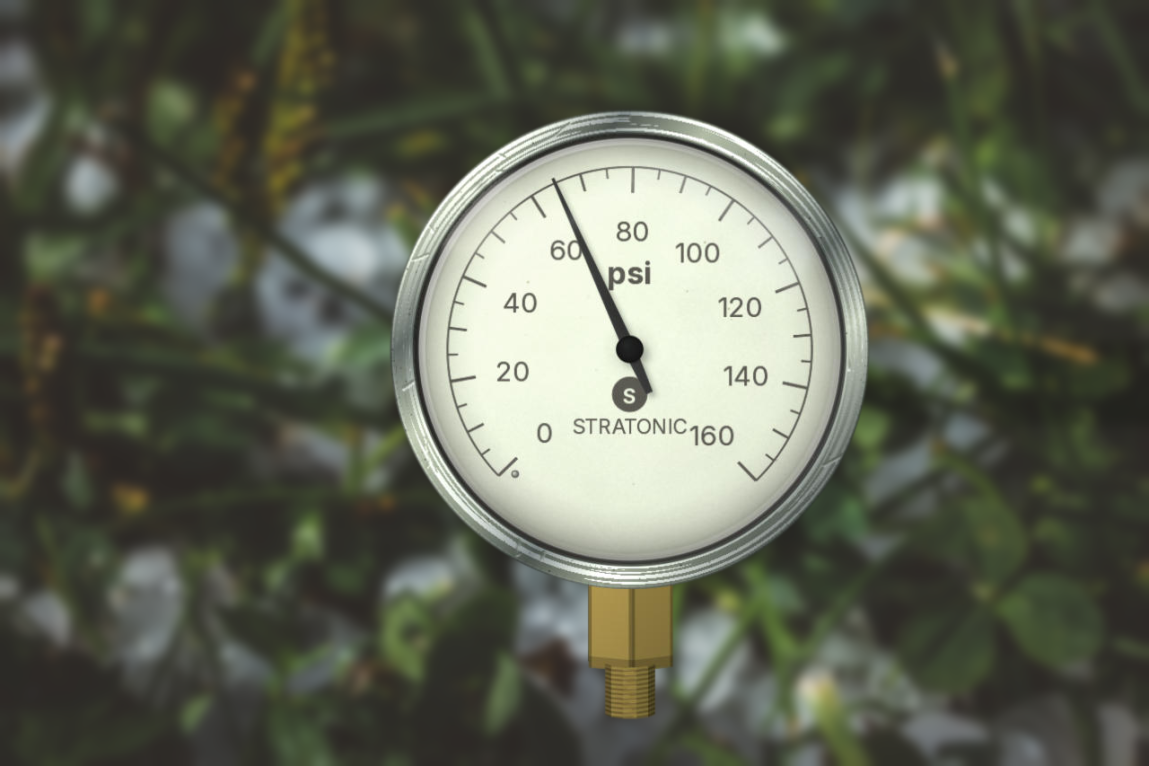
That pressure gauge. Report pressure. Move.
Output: 65 psi
